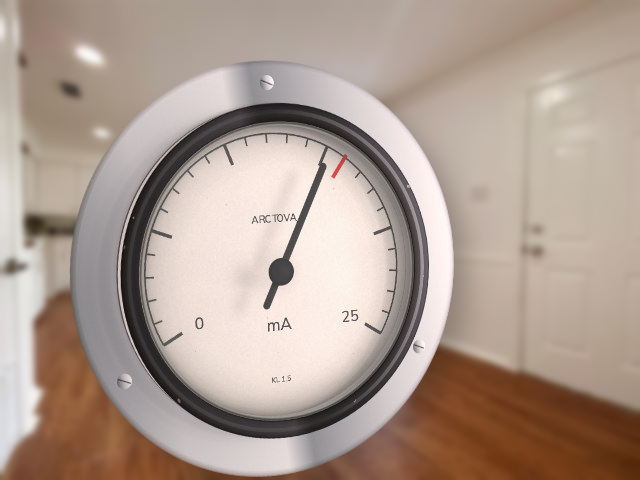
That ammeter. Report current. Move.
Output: 15 mA
